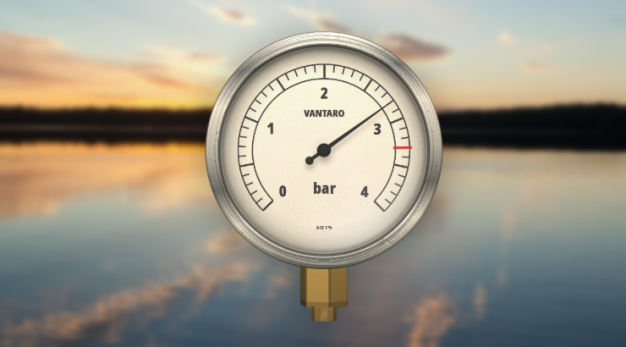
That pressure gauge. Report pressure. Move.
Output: 2.8 bar
